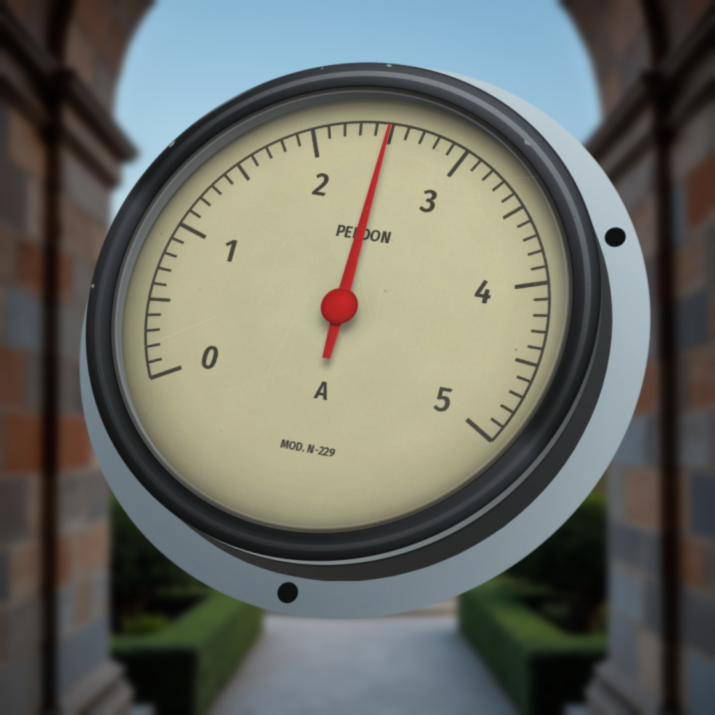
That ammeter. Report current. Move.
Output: 2.5 A
